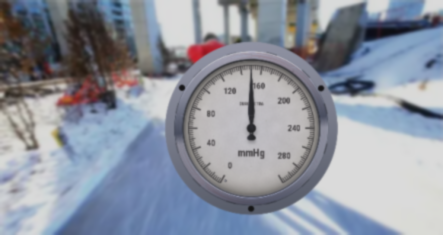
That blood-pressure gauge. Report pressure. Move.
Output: 150 mmHg
